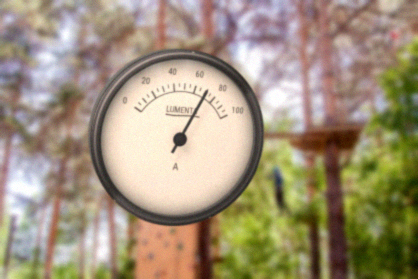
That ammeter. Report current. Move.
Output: 70 A
